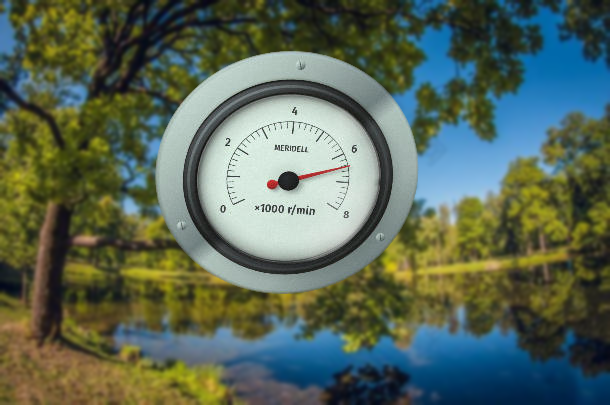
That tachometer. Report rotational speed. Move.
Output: 6400 rpm
